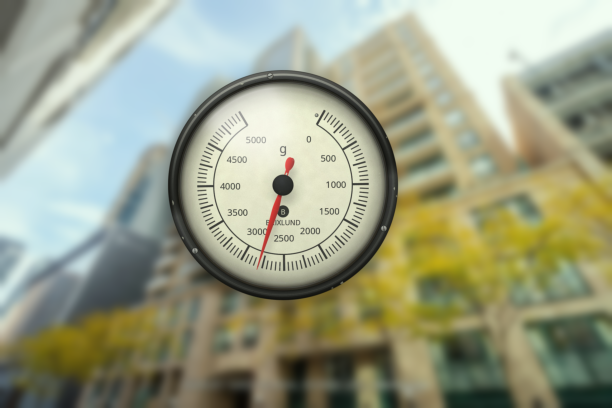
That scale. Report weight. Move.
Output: 2800 g
